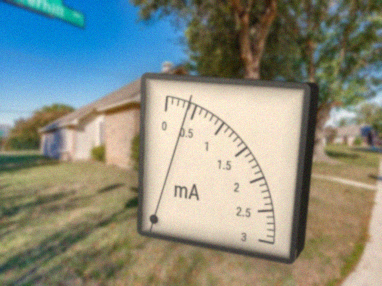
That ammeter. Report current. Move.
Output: 0.4 mA
